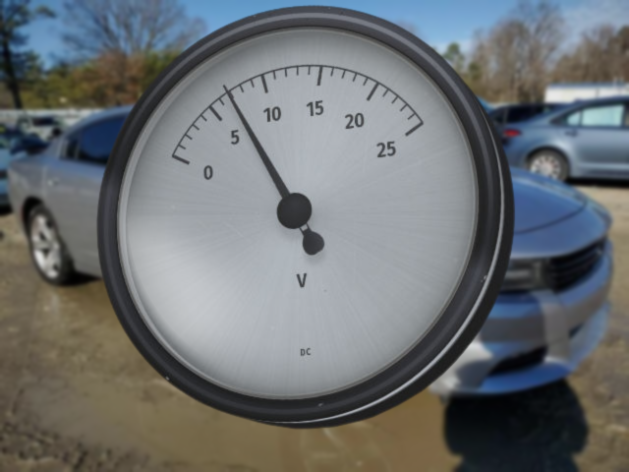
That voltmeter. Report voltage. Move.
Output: 7 V
